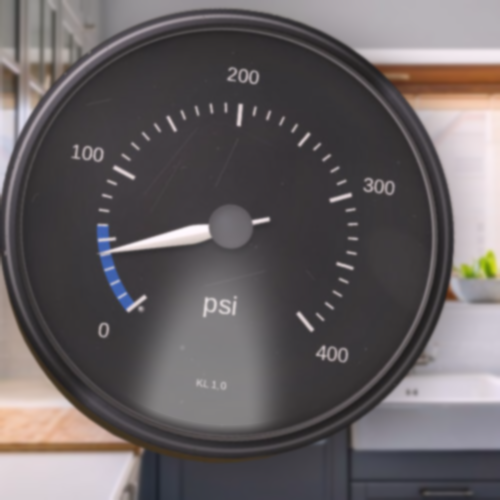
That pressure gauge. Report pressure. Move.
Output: 40 psi
